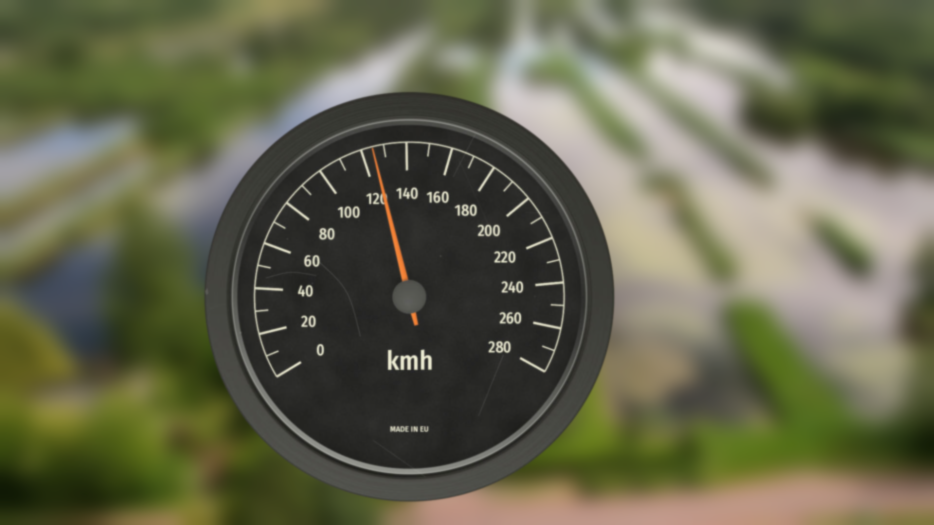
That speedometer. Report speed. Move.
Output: 125 km/h
